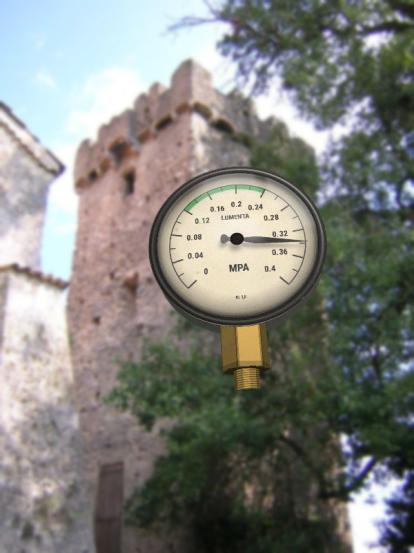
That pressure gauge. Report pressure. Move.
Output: 0.34 MPa
